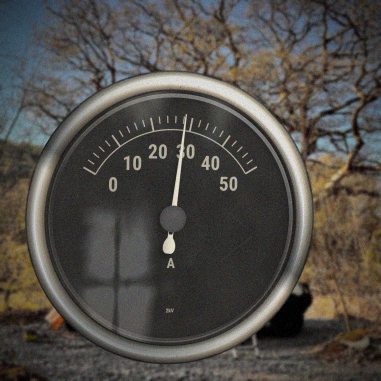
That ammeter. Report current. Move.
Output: 28 A
